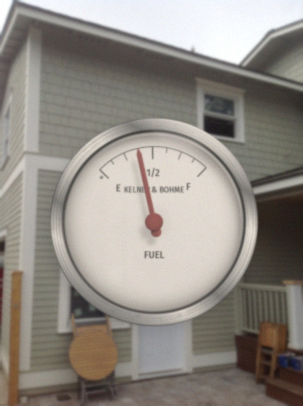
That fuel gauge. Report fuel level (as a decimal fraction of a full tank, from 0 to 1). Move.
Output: 0.375
